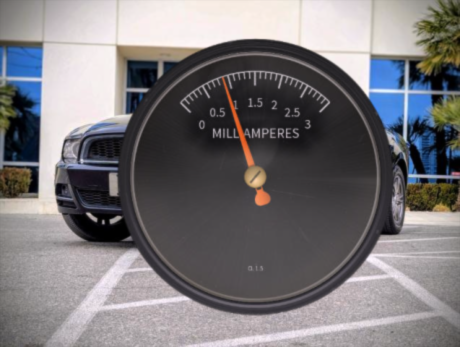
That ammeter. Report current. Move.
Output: 0.9 mA
